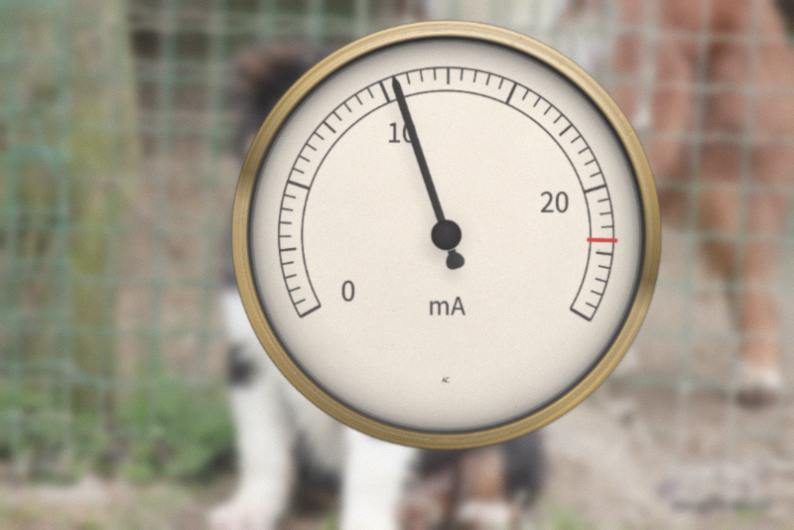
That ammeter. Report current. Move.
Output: 10.5 mA
